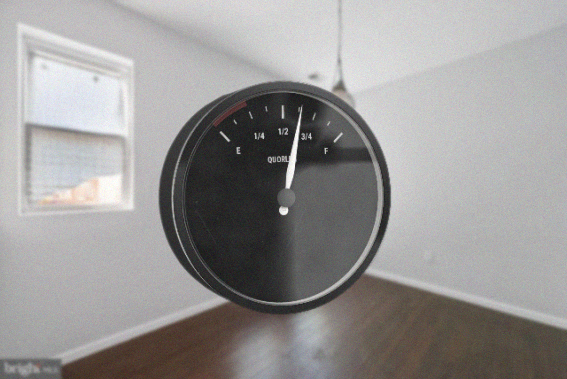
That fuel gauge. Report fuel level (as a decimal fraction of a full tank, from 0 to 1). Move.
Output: 0.625
